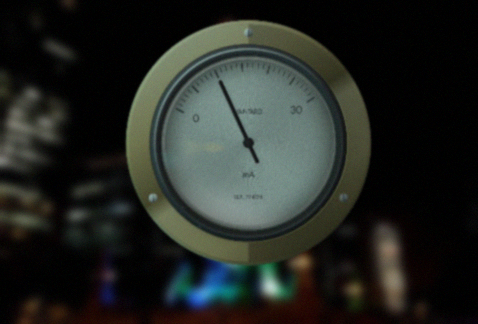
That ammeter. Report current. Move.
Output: 10 mA
